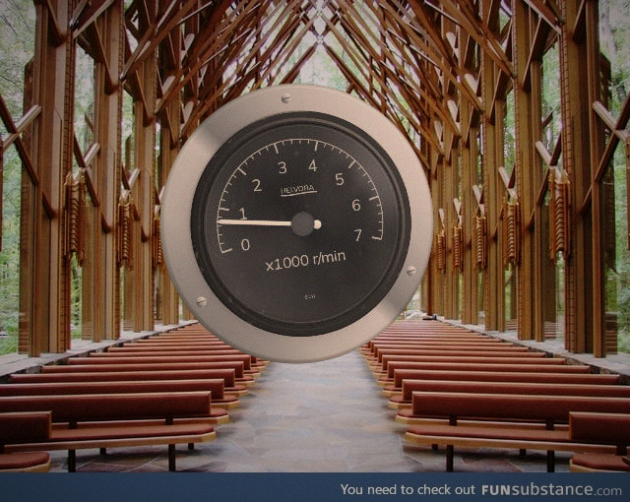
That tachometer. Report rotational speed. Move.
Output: 700 rpm
